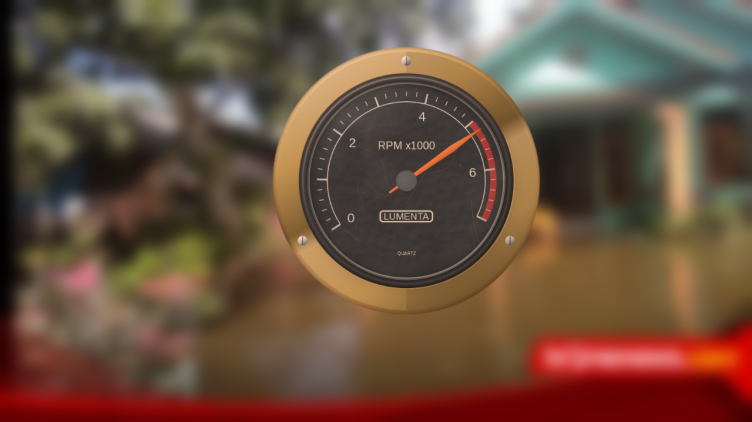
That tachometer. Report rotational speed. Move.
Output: 5200 rpm
